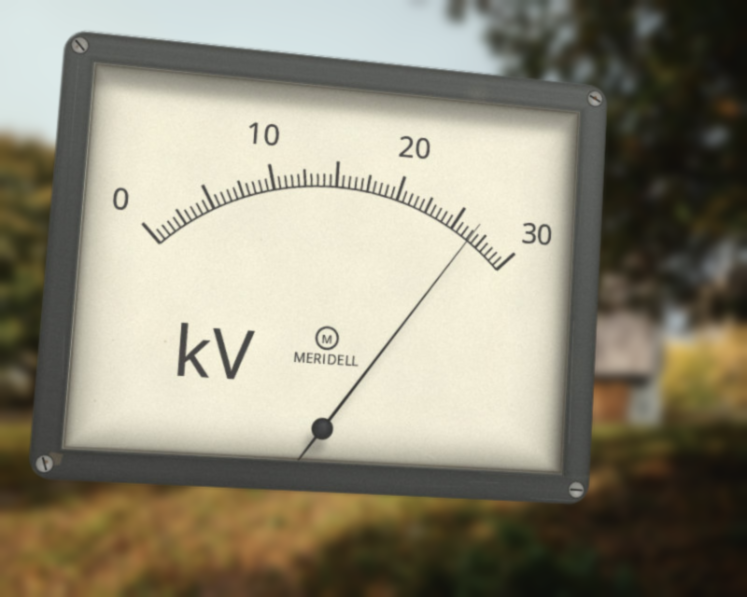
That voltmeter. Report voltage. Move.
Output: 26.5 kV
